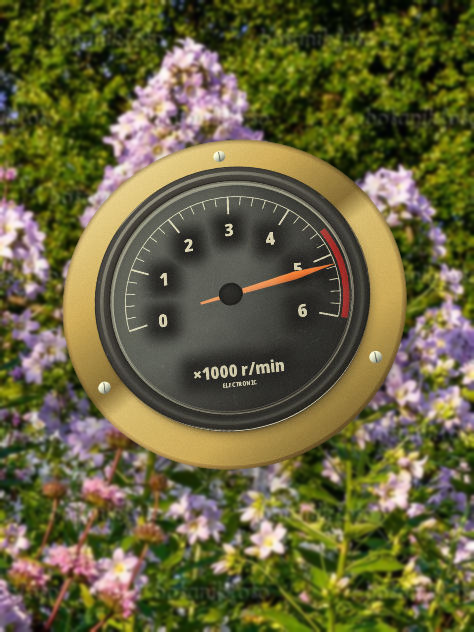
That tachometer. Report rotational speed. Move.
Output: 5200 rpm
